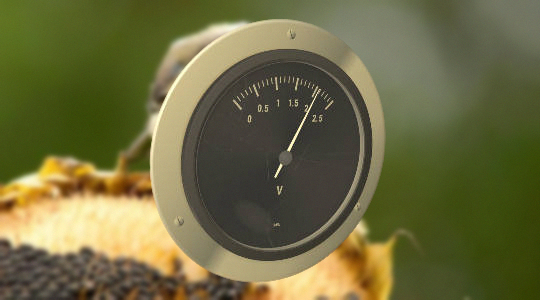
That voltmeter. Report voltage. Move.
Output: 2 V
